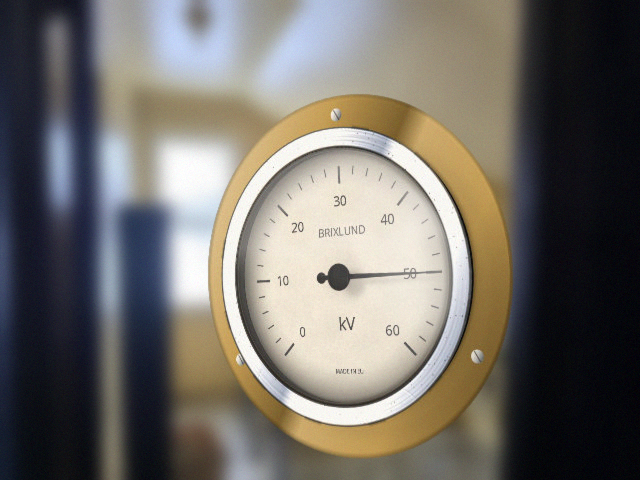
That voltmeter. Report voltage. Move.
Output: 50 kV
